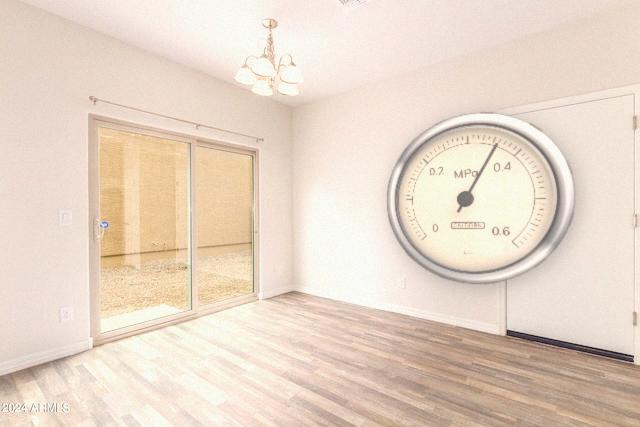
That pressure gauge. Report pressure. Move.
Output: 0.36 MPa
